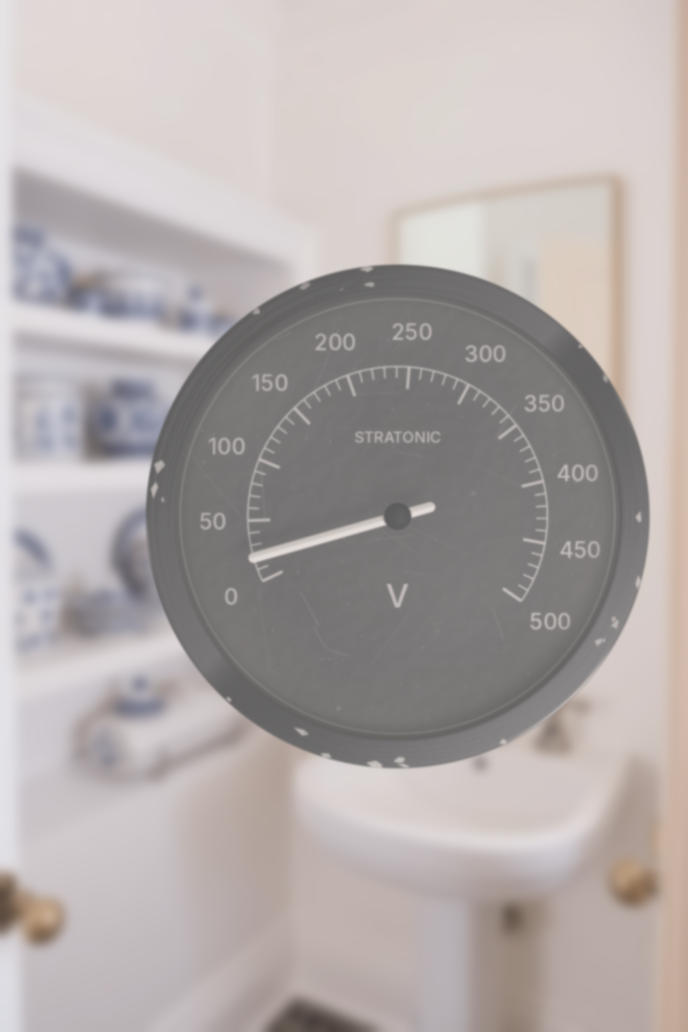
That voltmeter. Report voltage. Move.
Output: 20 V
